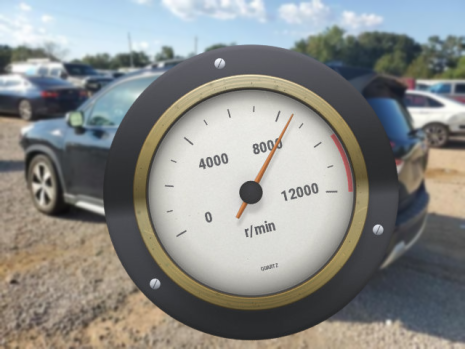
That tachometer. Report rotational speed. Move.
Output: 8500 rpm
